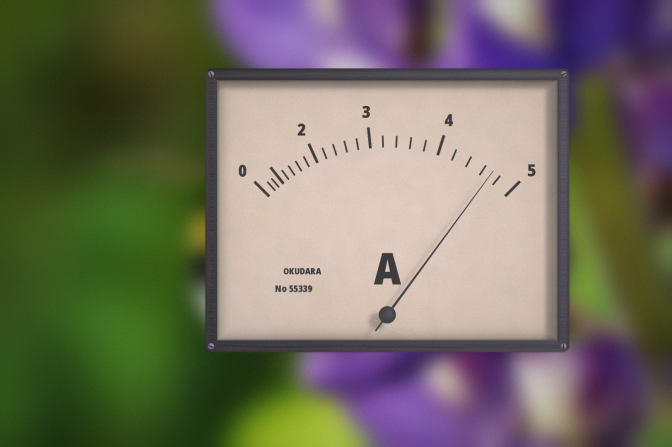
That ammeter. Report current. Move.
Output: 4.7 A
